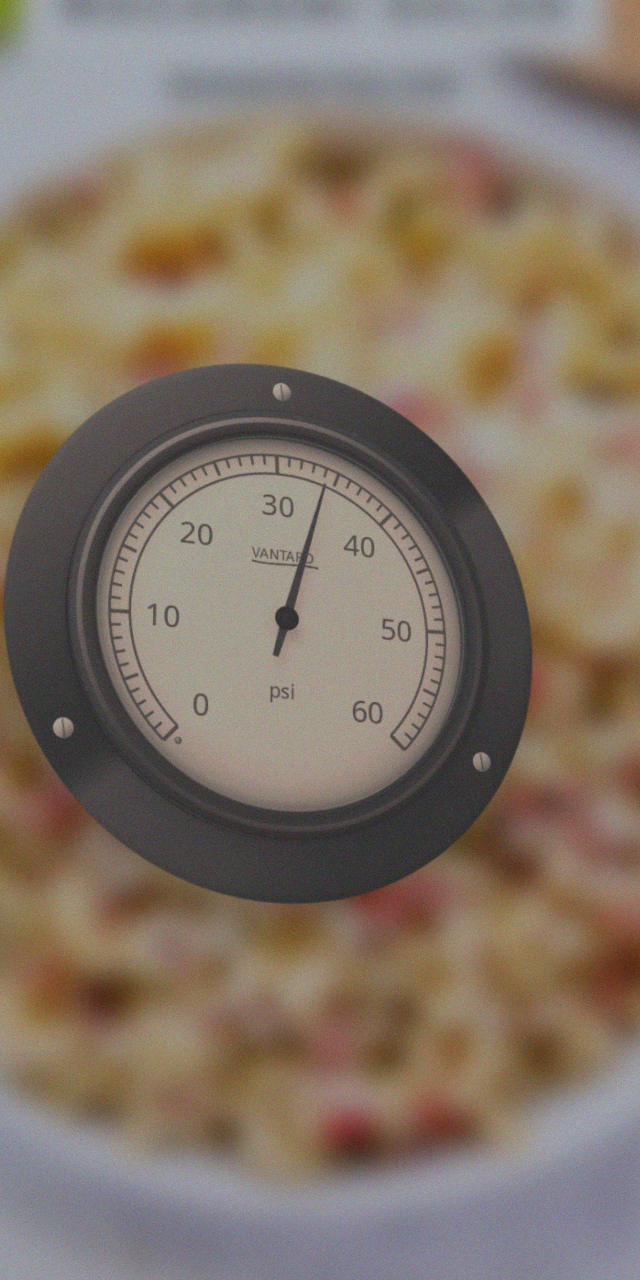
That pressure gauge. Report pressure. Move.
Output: 34 psi
